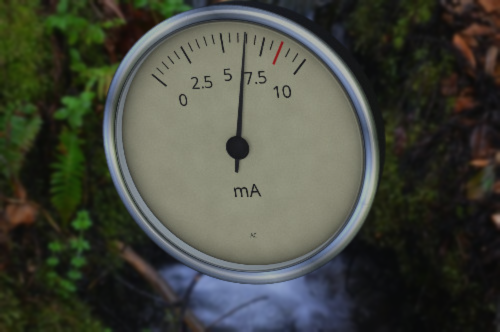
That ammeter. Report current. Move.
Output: 6.5 mA
